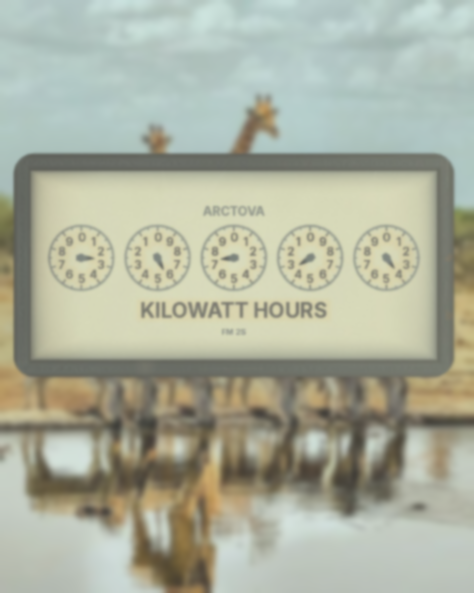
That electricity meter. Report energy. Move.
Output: 25734 kWh
